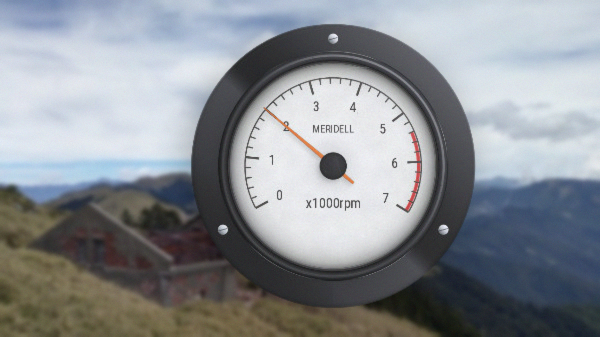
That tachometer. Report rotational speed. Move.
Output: 2000 rpm
